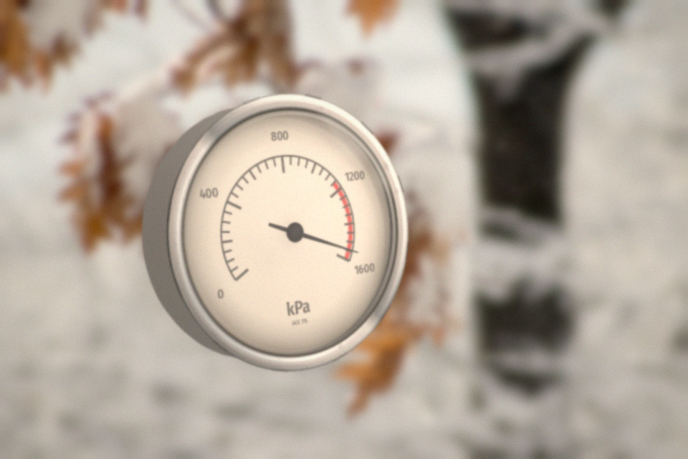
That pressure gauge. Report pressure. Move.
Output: 1550 kPa
